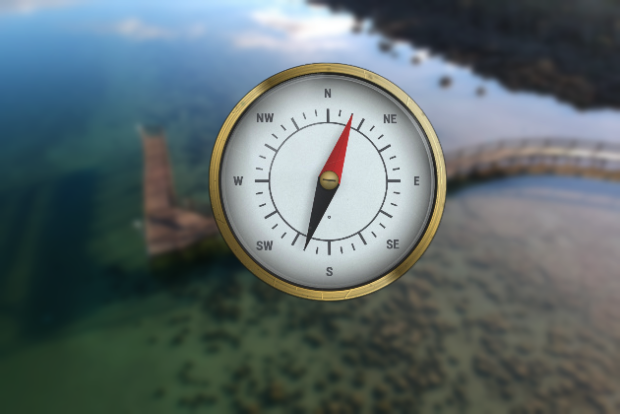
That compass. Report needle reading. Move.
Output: 20 °
